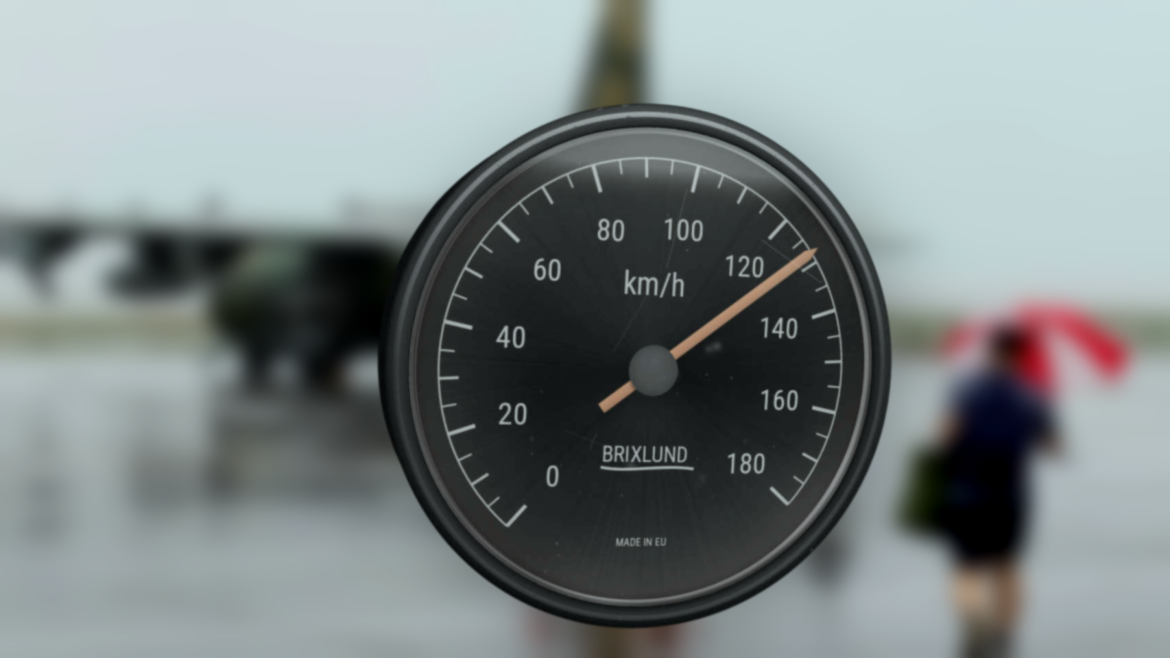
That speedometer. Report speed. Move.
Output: 127.5 km/h
